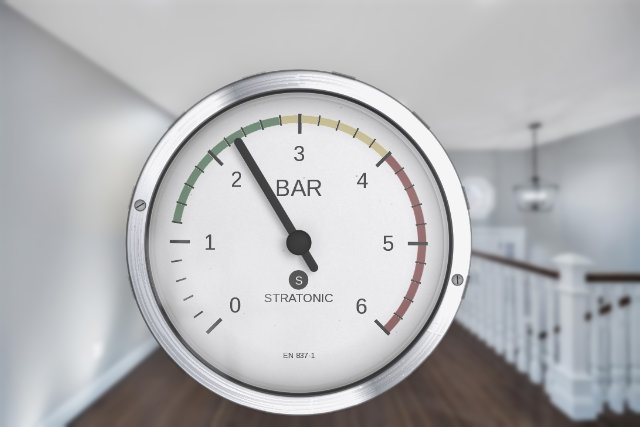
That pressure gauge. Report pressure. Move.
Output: 2.3 bar
